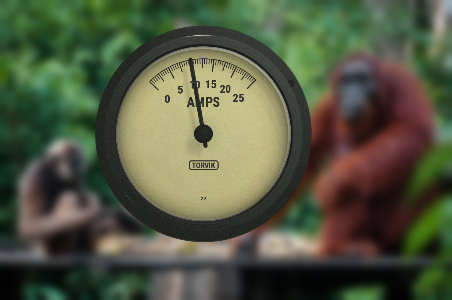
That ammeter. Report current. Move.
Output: 10 A
